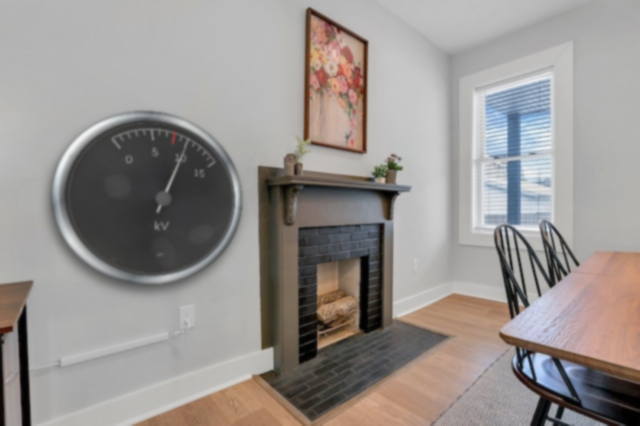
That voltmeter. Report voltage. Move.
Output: 10 kV
